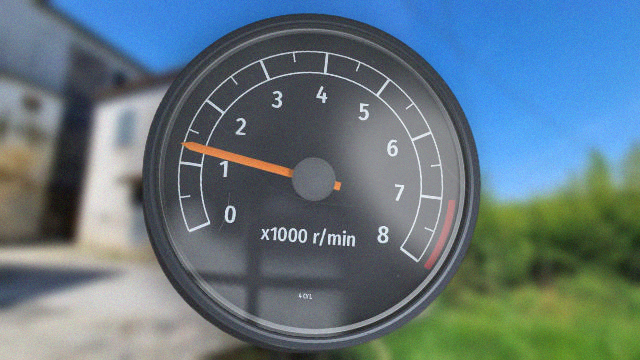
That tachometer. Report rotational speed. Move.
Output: 1250 rpm
